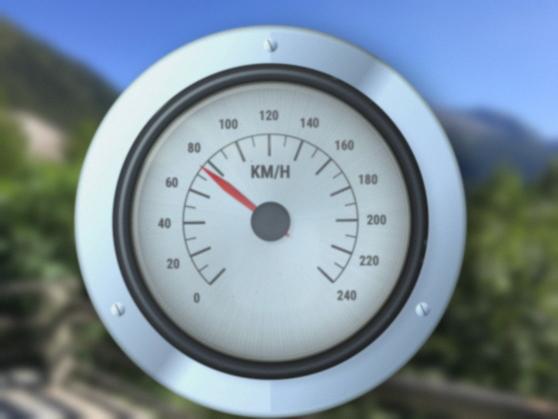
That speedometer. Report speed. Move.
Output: 75 km/h
